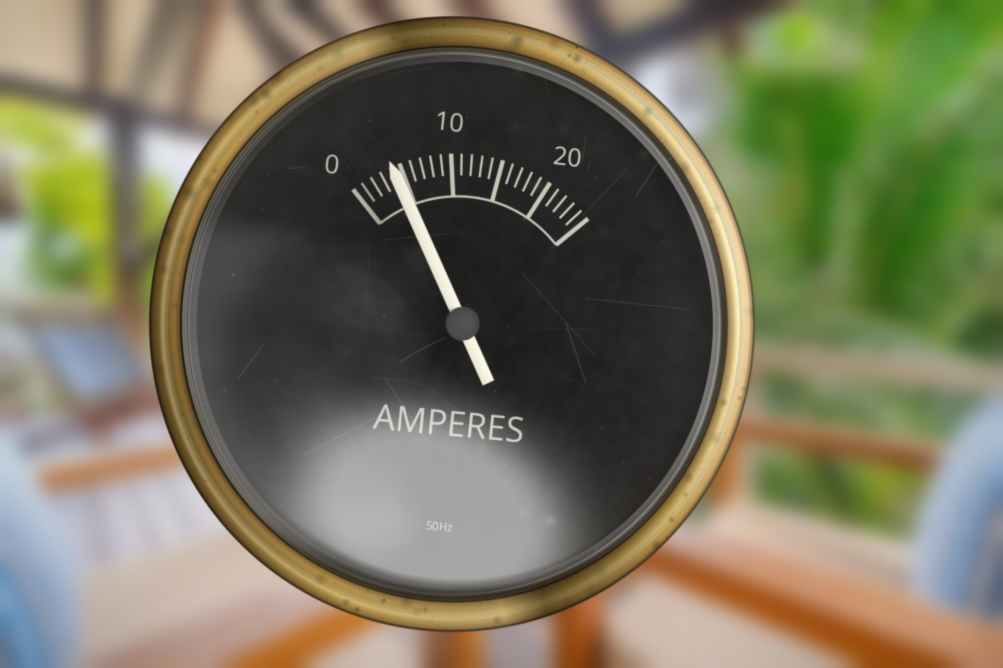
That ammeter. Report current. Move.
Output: 4 A
